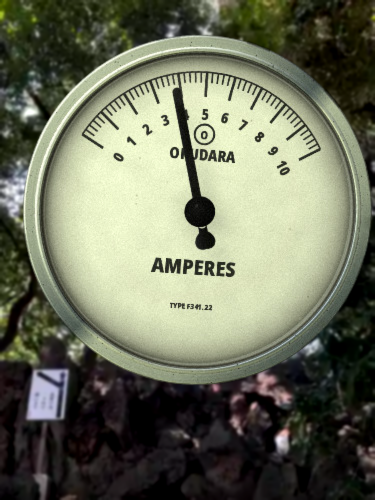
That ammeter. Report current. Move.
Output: 3.8 A
